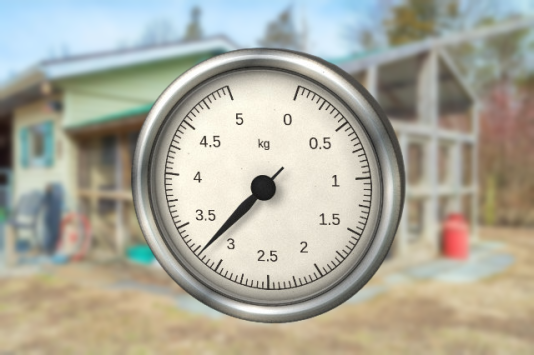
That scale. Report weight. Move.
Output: 3.2 kg
